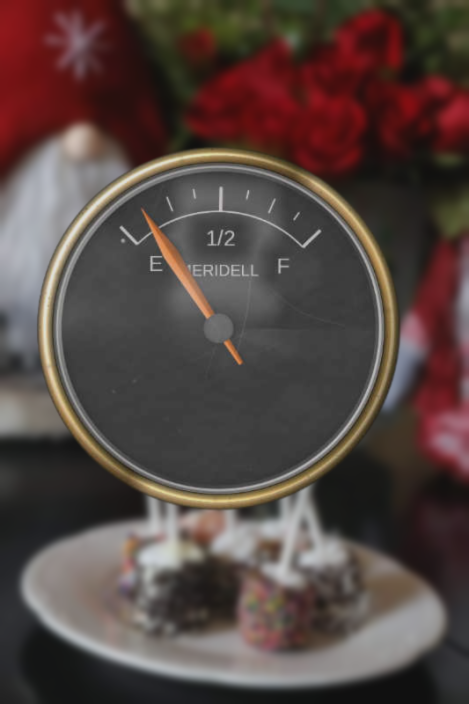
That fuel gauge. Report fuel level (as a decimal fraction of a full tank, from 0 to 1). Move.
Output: 0.125
